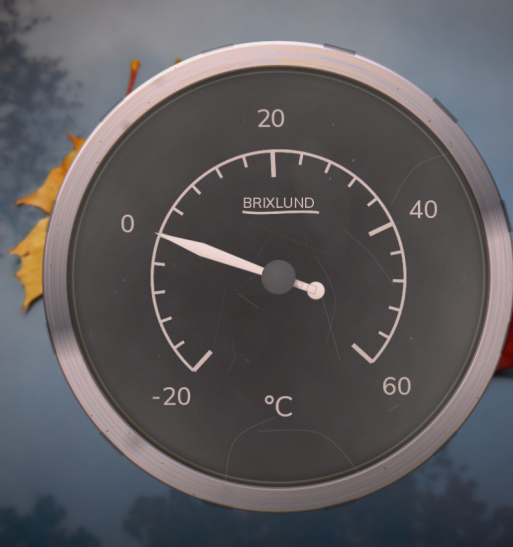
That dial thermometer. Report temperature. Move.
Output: 0 °C
